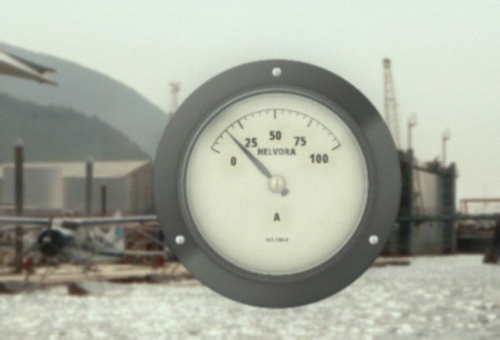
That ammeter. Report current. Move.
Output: 15 A
